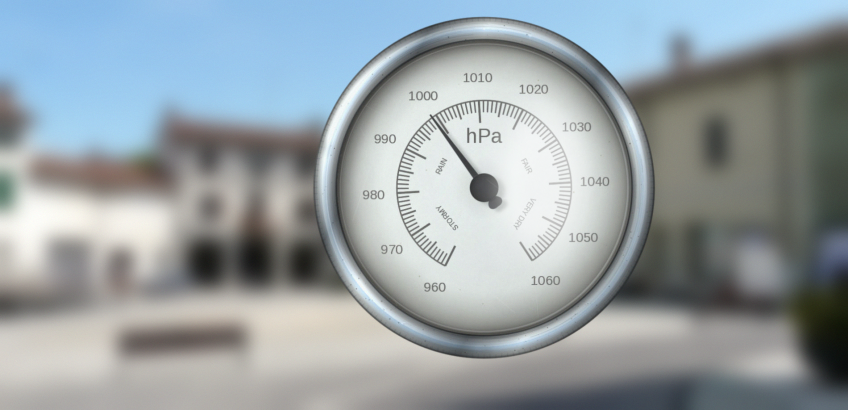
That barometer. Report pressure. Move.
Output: 999 hPa
